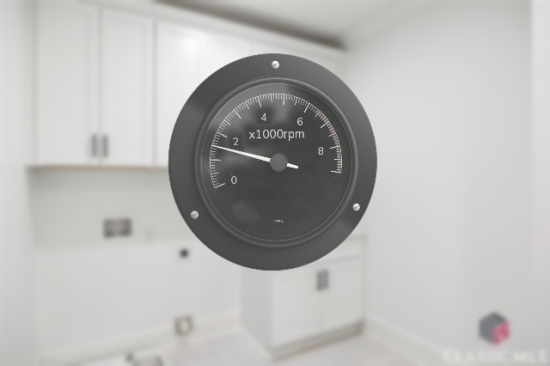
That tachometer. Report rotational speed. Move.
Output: 1500 rpm
